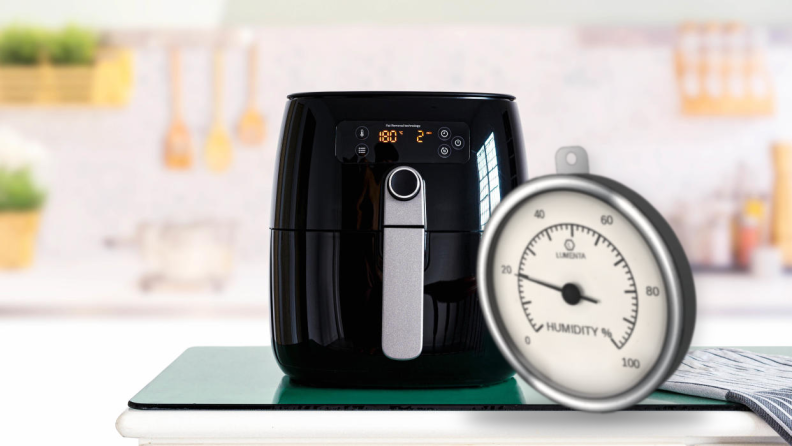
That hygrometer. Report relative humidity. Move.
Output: 20 %
